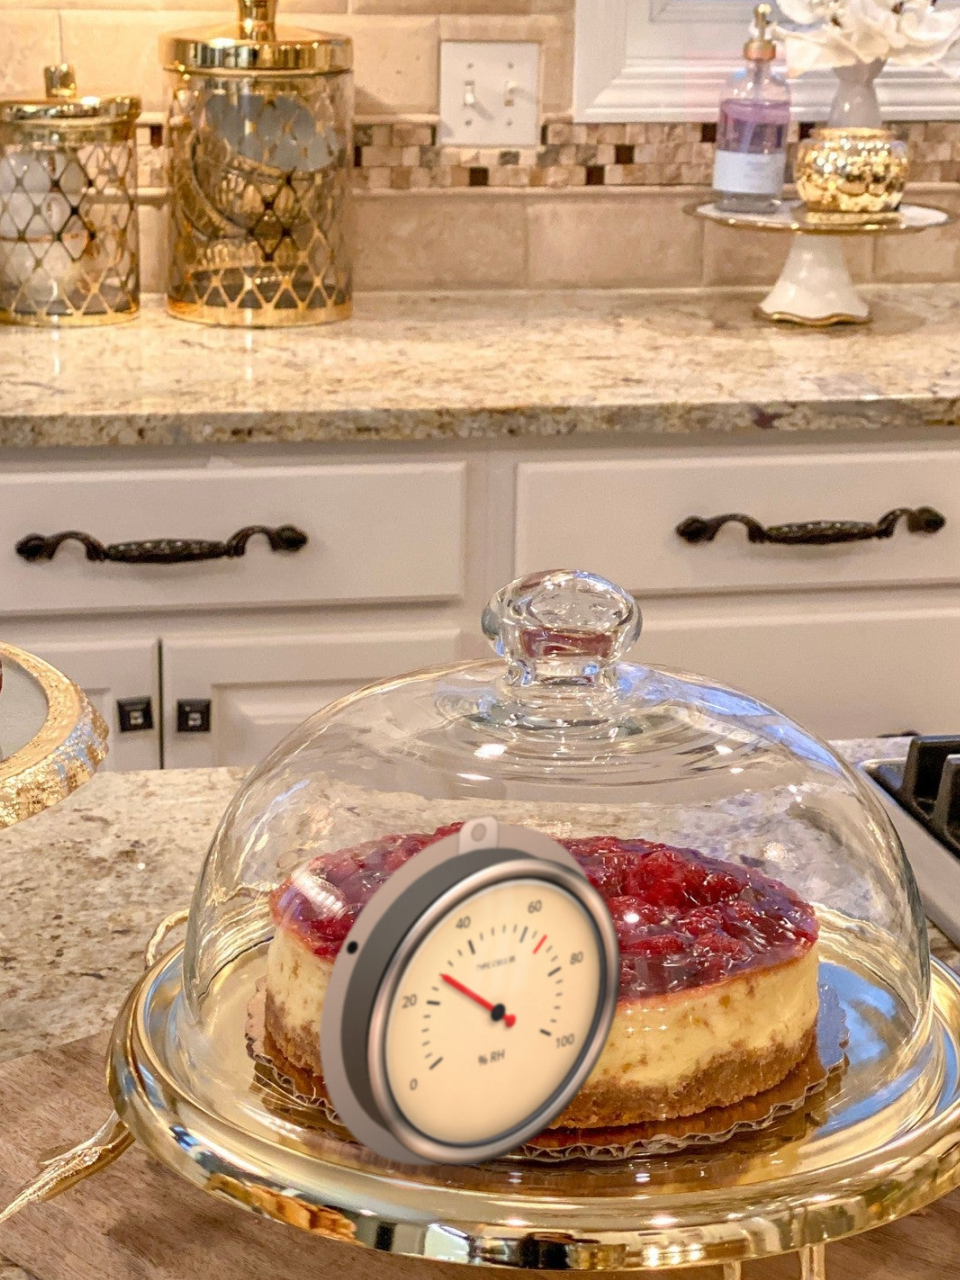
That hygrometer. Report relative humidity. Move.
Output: 28 %
